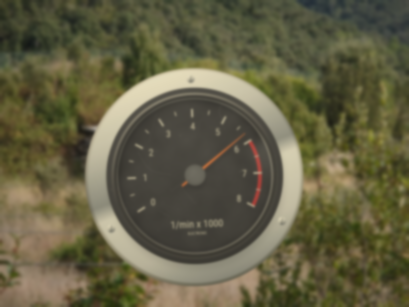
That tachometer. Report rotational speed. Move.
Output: 5750 rpm
